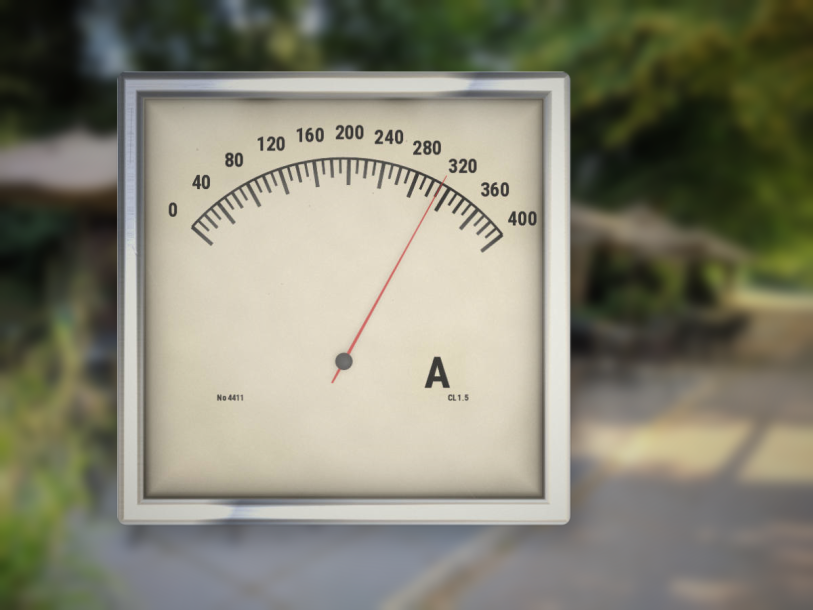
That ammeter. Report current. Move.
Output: 310 A
